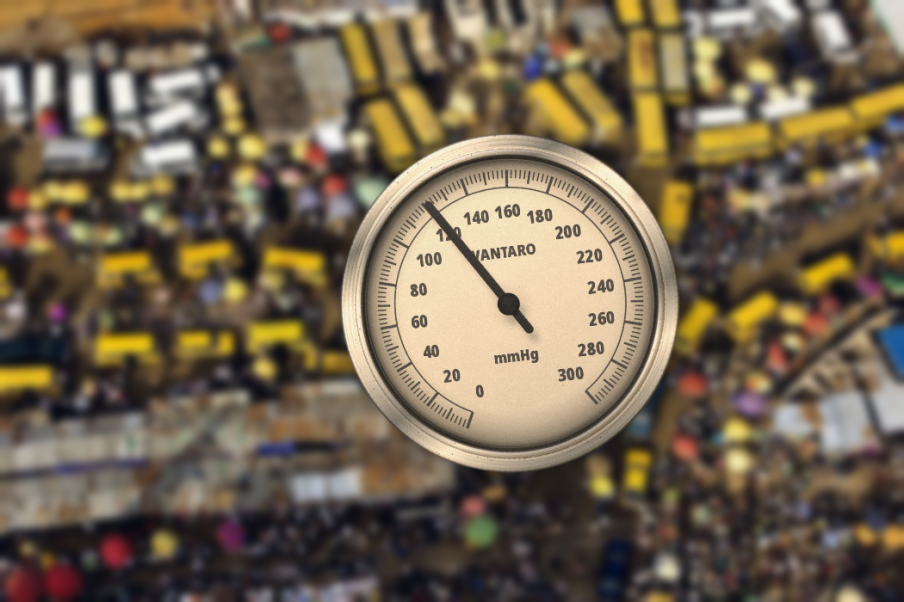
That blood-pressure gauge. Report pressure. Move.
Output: 122 mmHg
